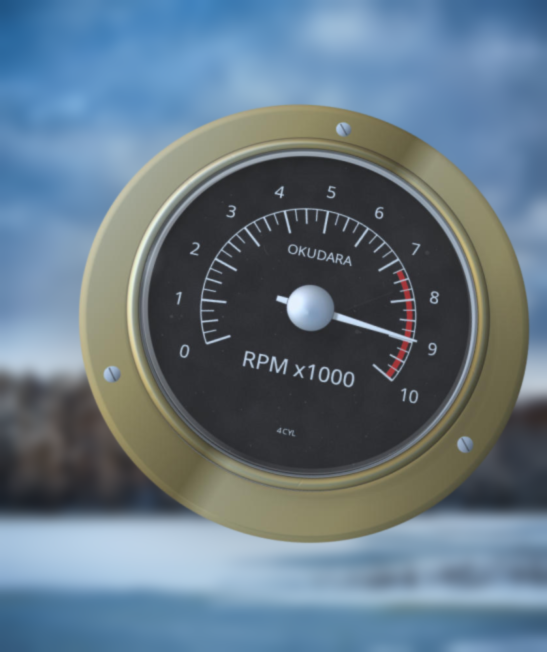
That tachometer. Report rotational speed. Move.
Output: 9000 rpm
